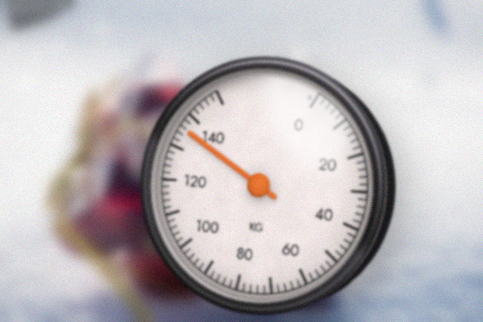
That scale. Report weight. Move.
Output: 136 kg
